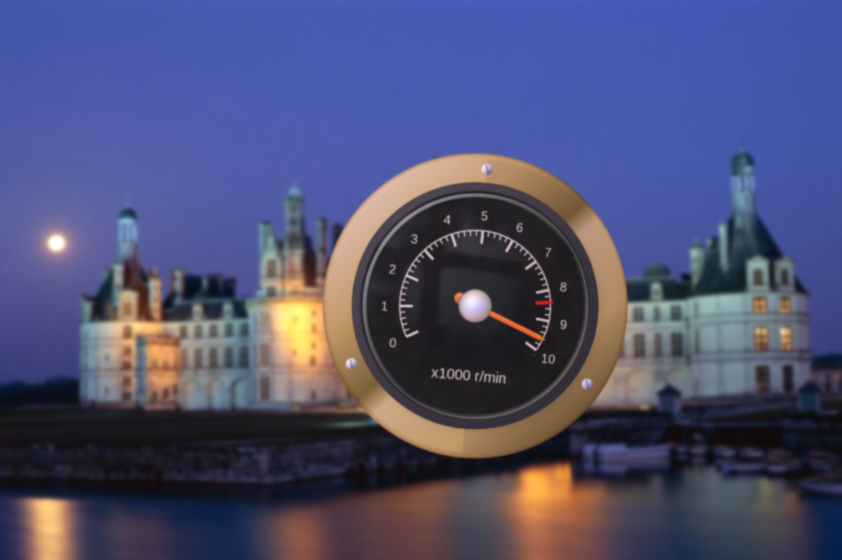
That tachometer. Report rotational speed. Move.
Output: 9600 rpm
